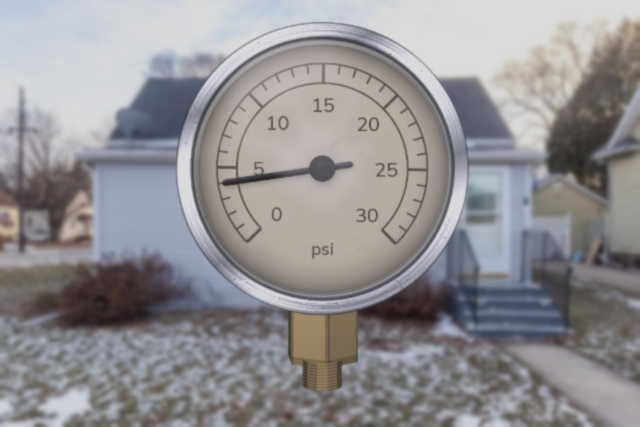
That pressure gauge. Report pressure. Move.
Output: 4 psi
